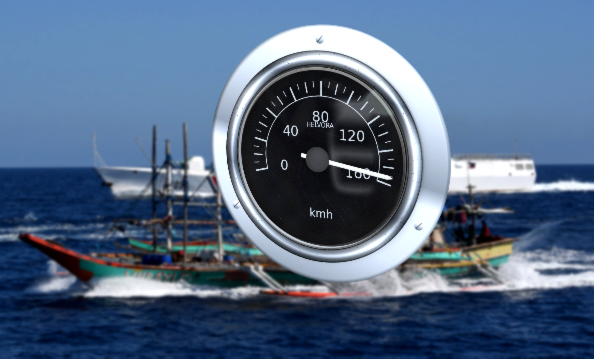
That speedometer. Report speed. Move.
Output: 155 km/h
